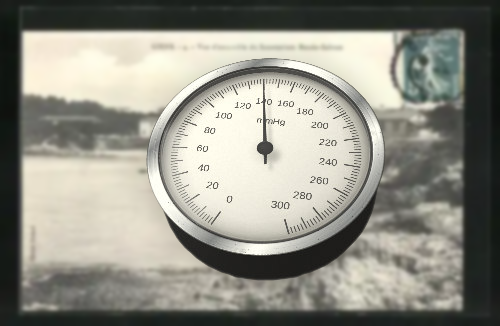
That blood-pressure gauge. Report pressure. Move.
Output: 140 mmHg
